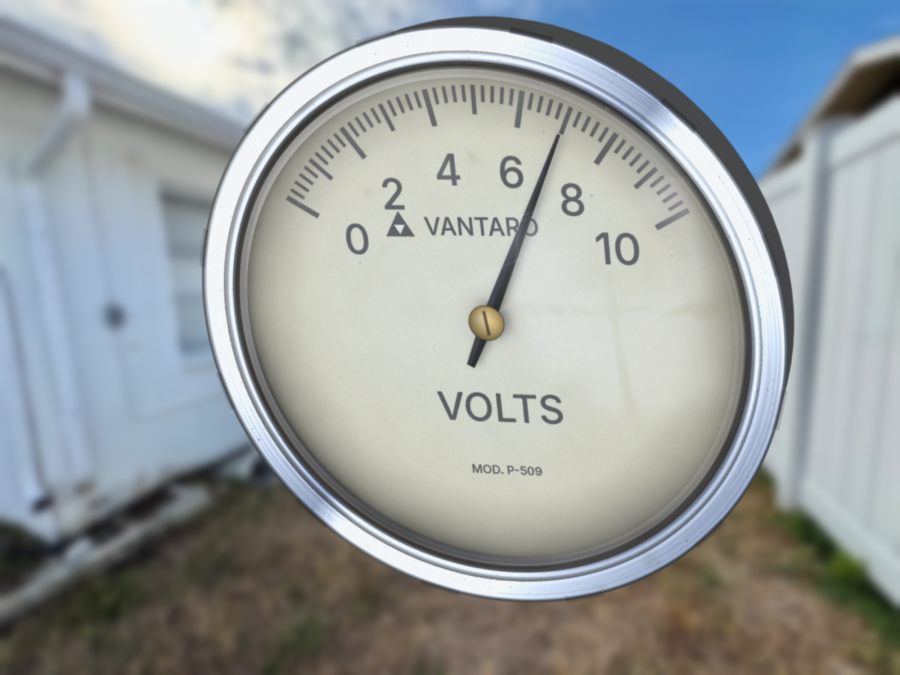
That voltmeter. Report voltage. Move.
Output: 7 V
